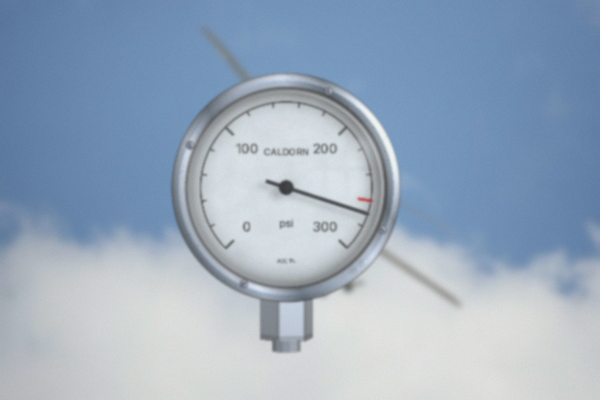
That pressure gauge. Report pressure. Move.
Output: 270 psi
